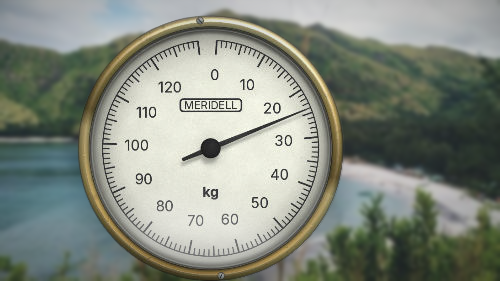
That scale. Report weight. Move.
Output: 24 kg
